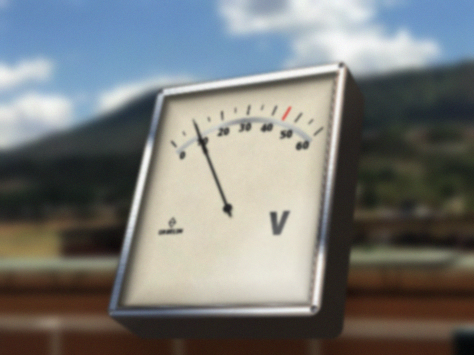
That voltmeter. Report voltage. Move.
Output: 10 V
